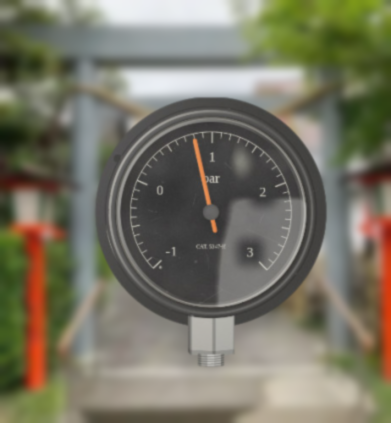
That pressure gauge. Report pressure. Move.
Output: 0.8 bar
